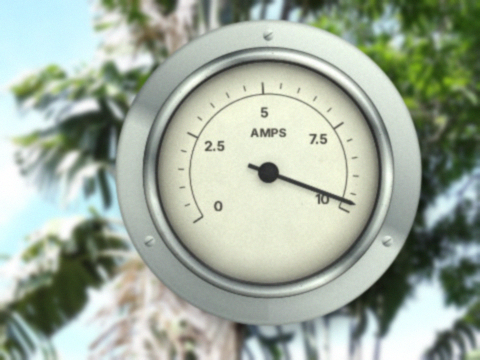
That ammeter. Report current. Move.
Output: 9.75 A
